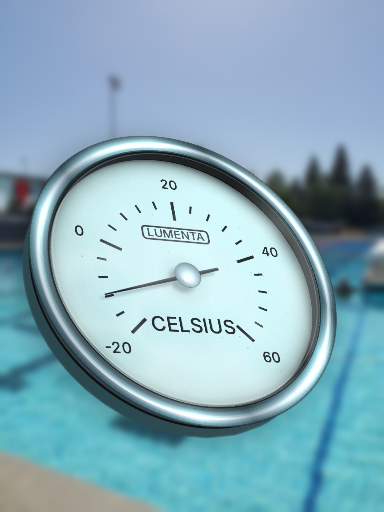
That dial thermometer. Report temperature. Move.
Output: -12 °C
